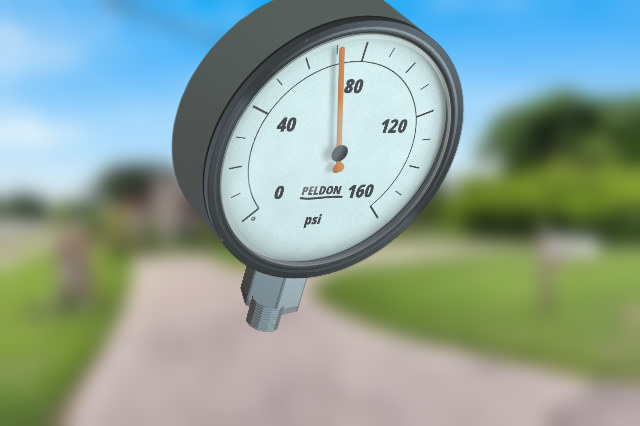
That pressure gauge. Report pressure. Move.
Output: 70 psi
